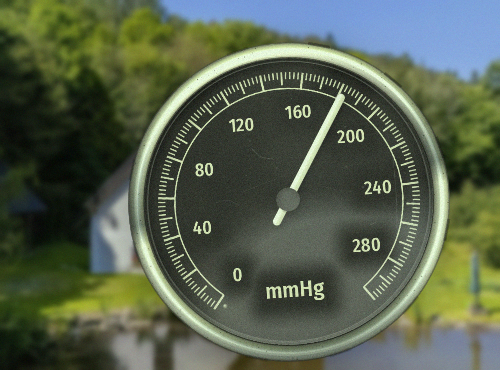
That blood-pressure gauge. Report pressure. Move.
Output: 182 mmHg
